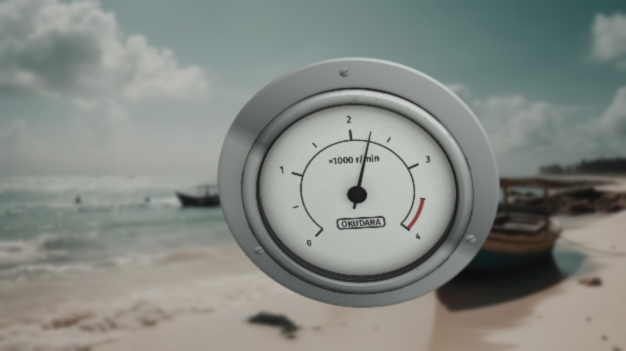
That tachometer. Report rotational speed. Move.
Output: 2250 rpm
